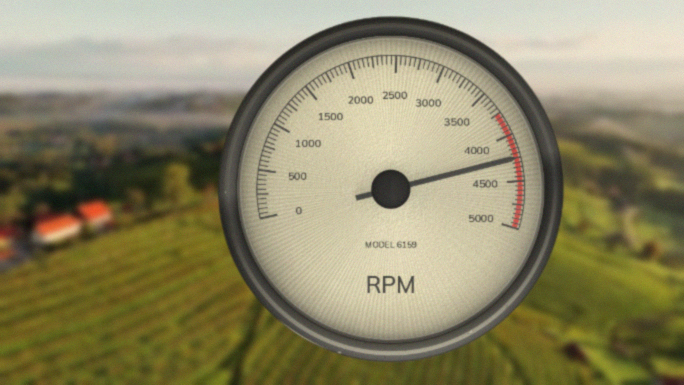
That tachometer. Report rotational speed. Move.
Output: 4250 rpm
